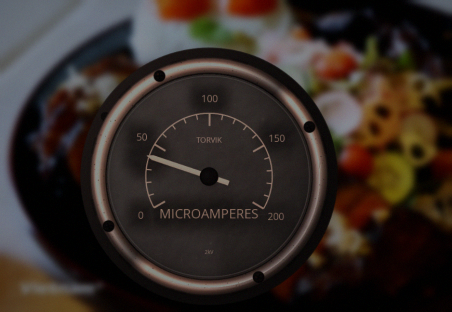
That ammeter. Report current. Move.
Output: 40 µA
